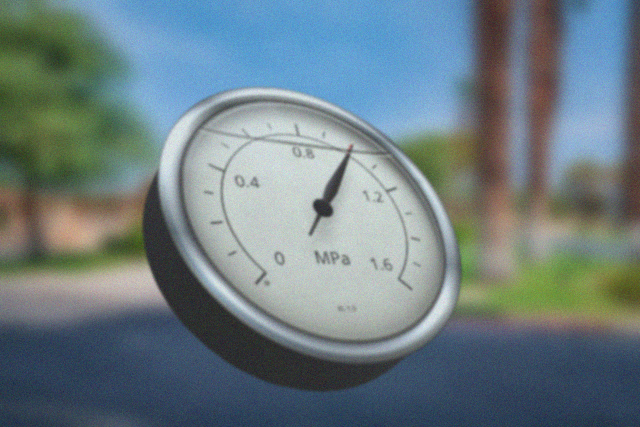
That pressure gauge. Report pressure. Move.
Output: 1 MPa
